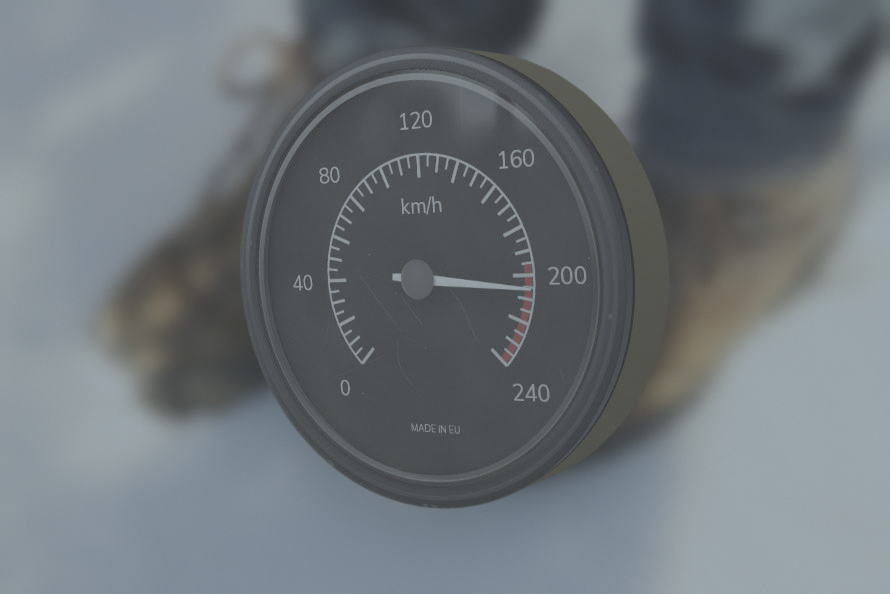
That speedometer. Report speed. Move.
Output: 205 km/h
